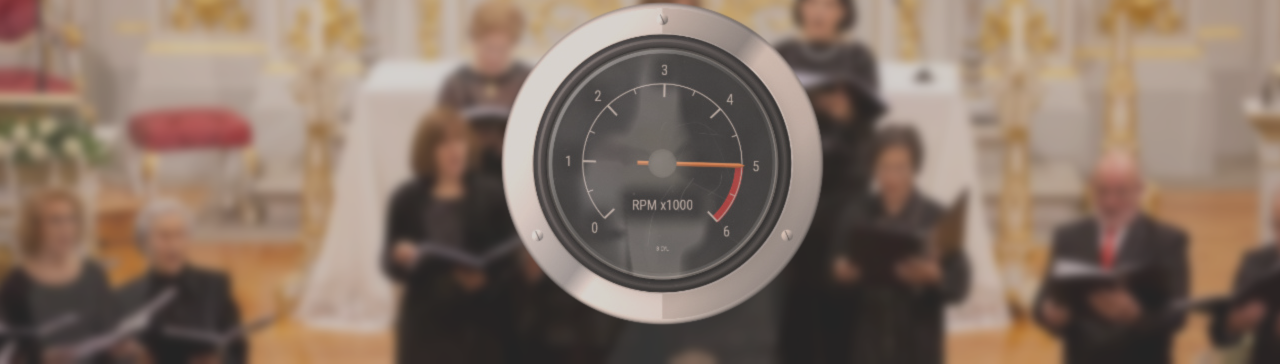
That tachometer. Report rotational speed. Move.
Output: 5000 rpm
